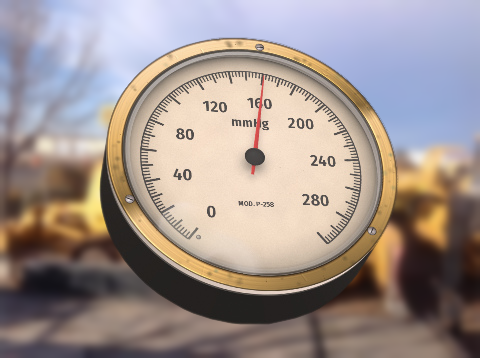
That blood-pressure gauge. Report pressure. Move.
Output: 160 mmHg
